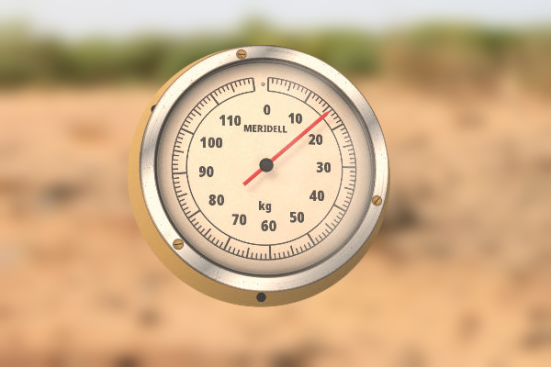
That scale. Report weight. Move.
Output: 16 kg
